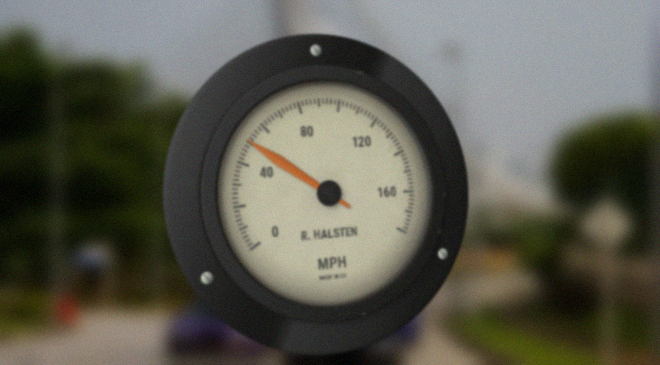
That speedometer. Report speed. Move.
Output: 50 mph
